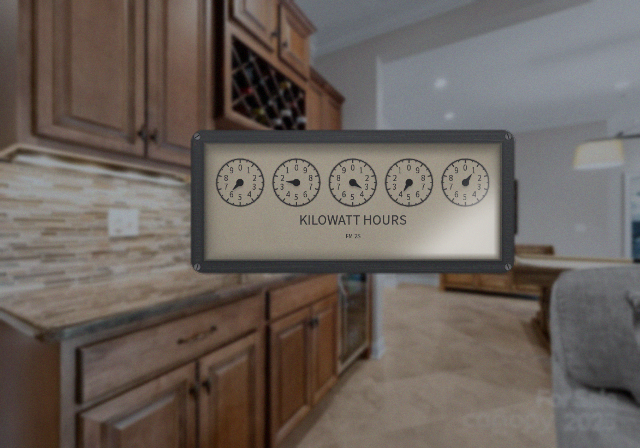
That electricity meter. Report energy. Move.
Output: 62341 kWh
